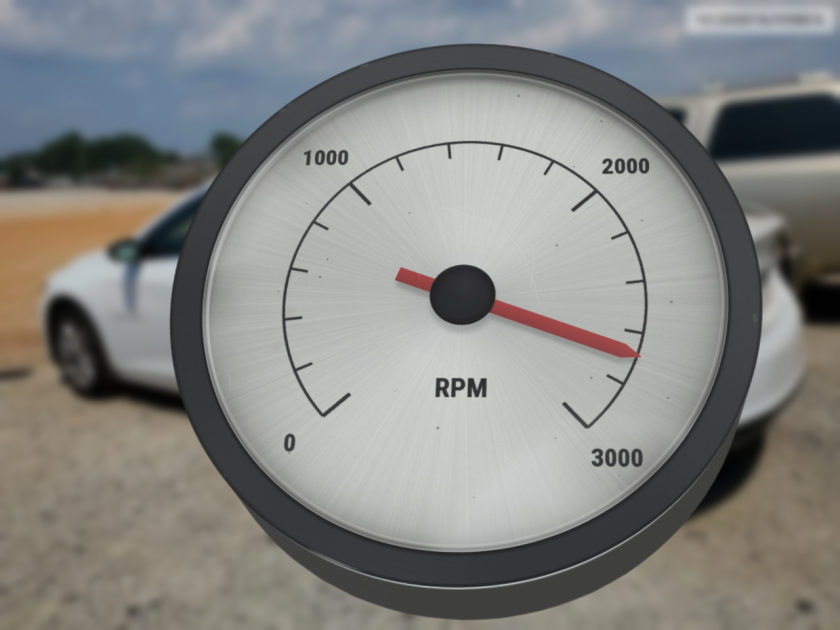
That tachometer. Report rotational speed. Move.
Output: 2700 rpm
